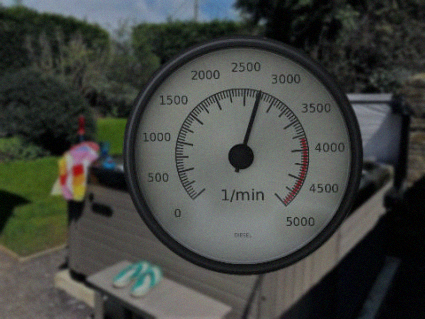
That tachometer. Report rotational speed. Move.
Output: 2750 rpm
